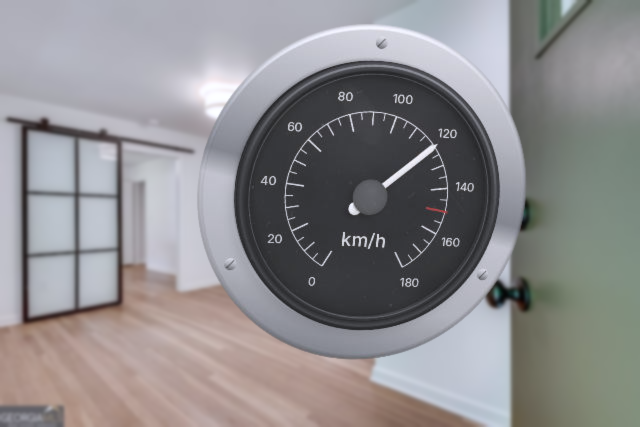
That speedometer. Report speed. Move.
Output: 120 km/h
